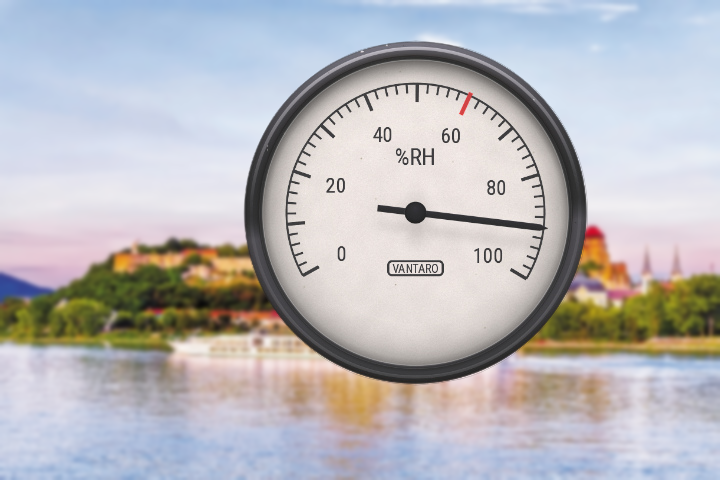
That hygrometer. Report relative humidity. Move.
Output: 90 %
